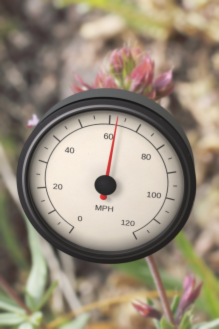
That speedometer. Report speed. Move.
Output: 62.5 mph
